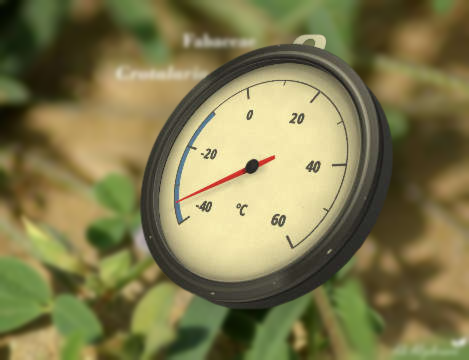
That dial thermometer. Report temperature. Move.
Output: -35 °C
